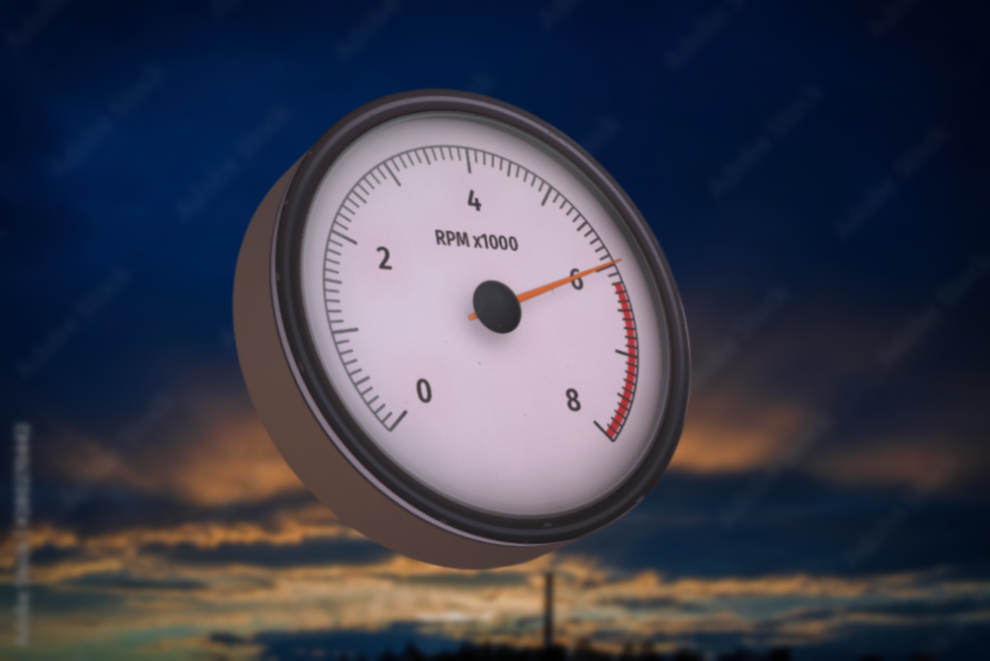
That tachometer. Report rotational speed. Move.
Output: 6000 rpm
